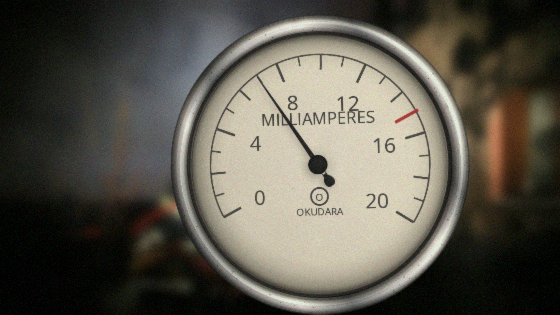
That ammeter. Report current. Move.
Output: 7 mA
